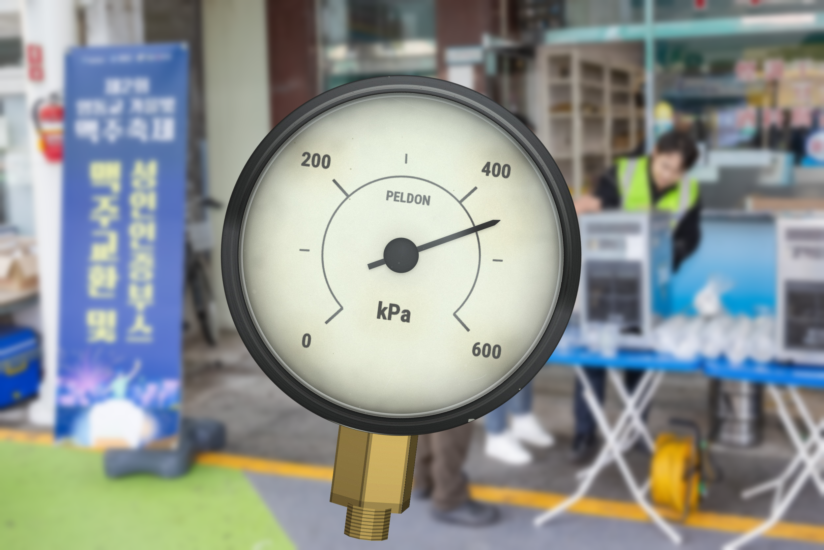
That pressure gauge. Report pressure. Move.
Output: 450 kPa
